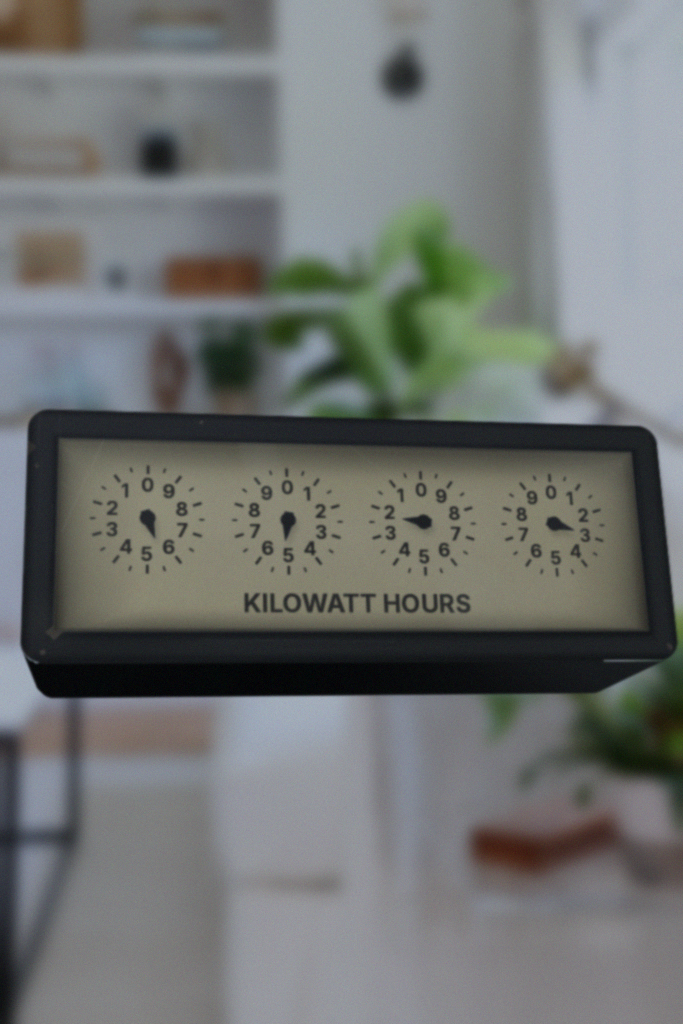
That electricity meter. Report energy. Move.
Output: 5523 kWh
